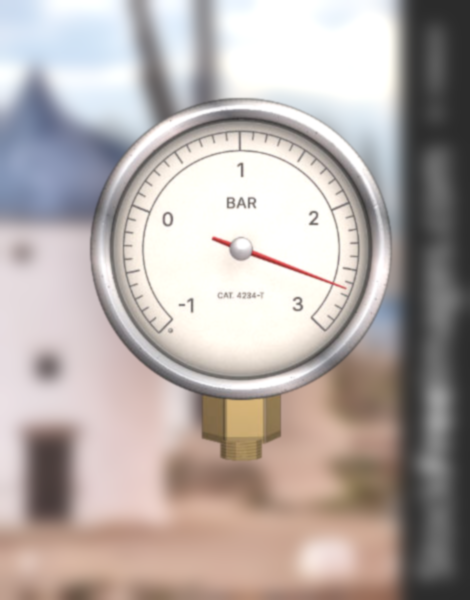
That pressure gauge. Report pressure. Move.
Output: 2.65 bar
